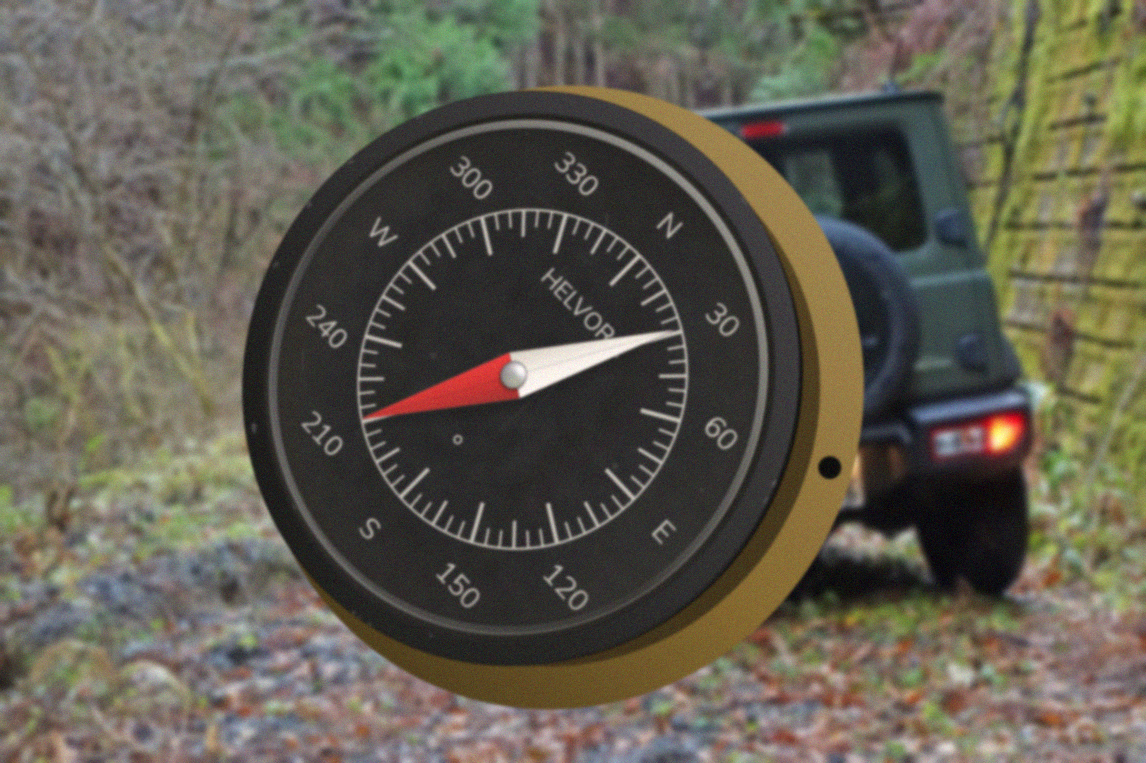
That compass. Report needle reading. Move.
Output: 210 °
